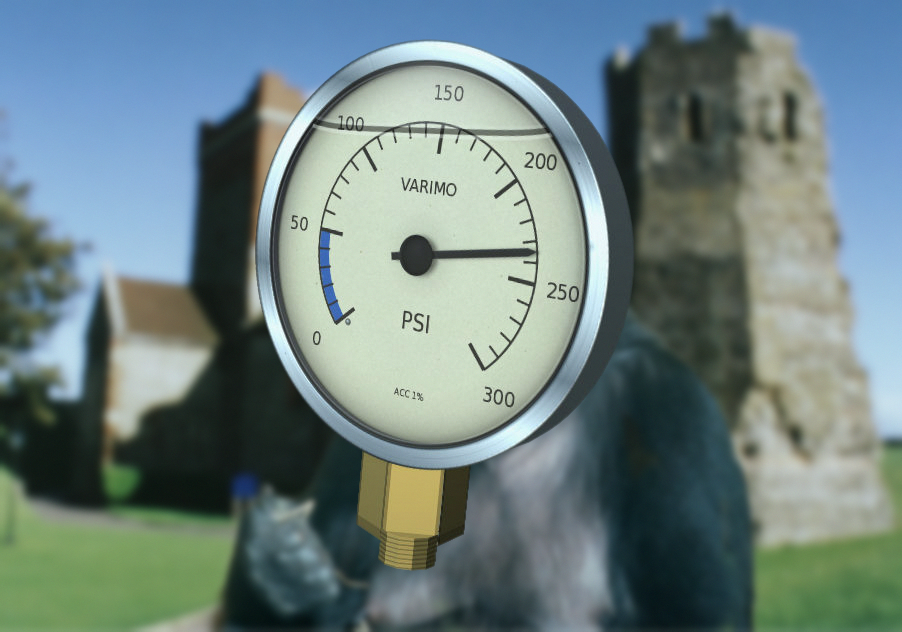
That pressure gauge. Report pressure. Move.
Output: 235 psi
